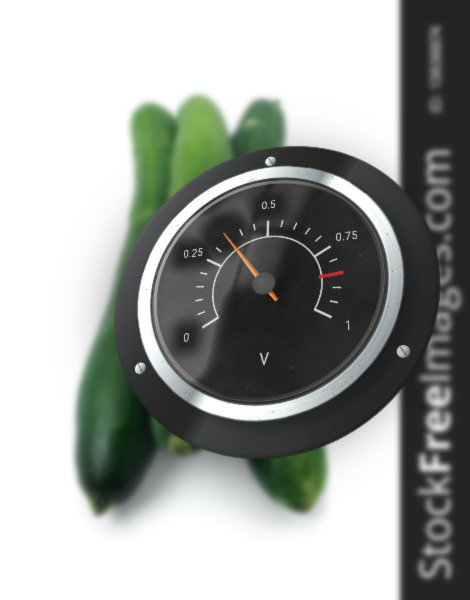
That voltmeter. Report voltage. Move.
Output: 0.35 V
